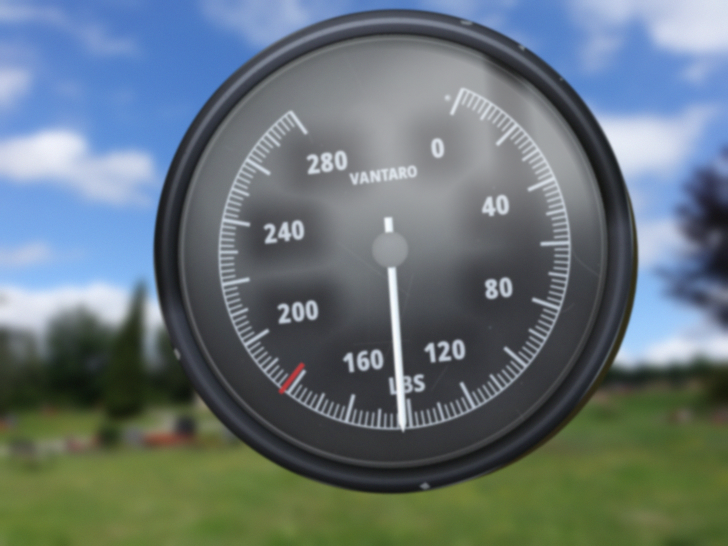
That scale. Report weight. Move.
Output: 142 lb
